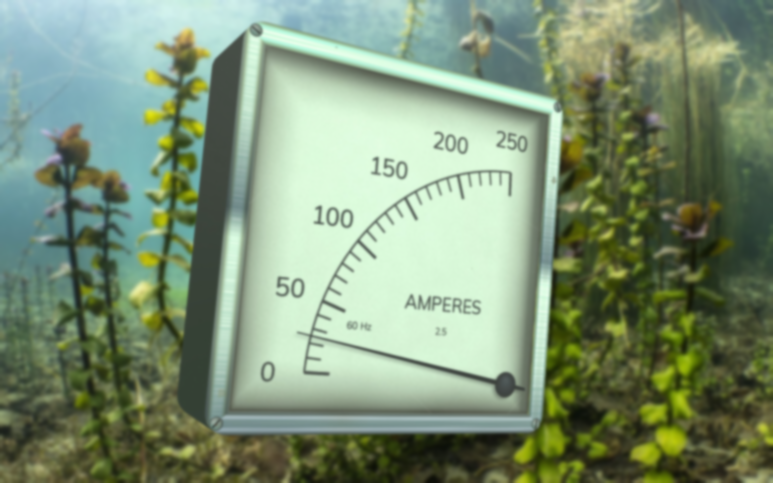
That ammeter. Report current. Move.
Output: 25 A
